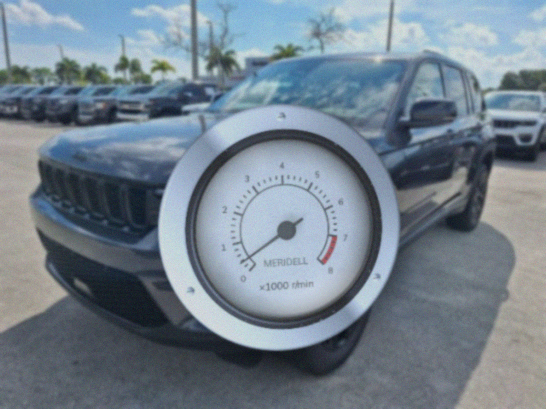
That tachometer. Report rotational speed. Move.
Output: 400 rpm
